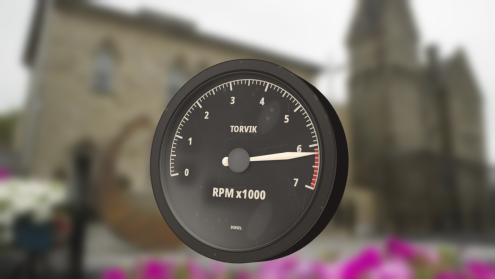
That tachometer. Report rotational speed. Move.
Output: 6200 rpm
